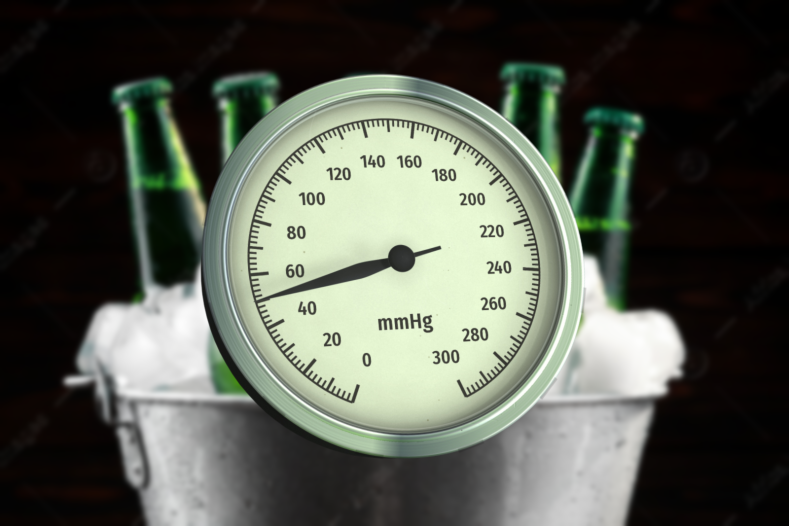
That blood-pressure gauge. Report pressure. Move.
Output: 50 mmHg
